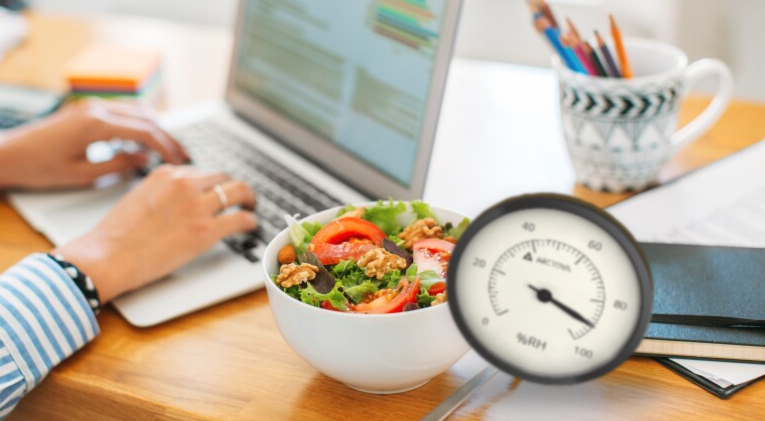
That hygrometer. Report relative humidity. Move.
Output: 90 %
